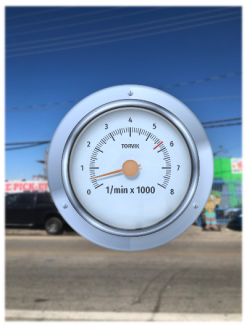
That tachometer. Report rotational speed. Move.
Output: 500 rpm
